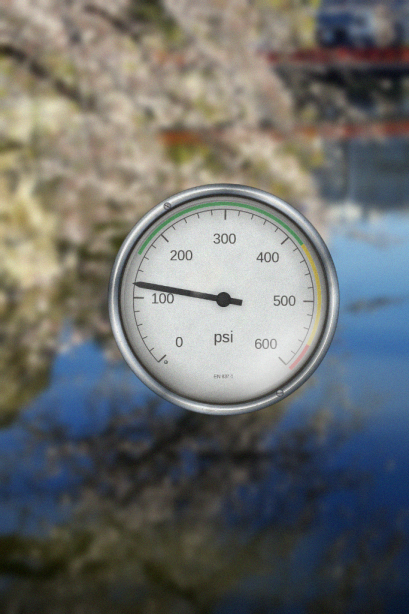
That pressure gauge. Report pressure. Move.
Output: 120 psi
